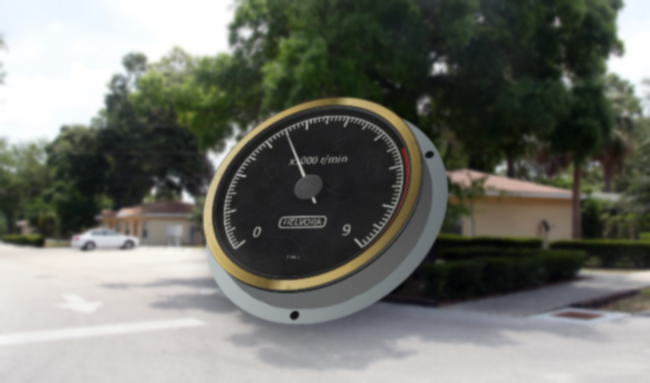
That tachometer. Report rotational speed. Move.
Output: 3500 rpm
